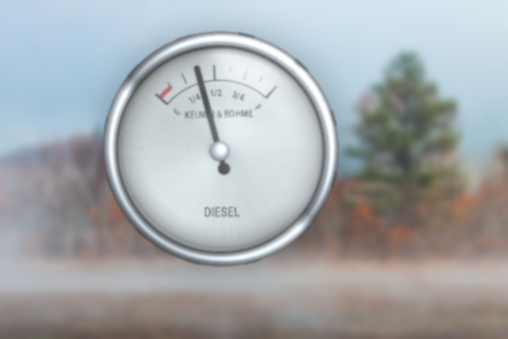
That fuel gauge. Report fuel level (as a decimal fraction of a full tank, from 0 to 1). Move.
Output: 0.375
